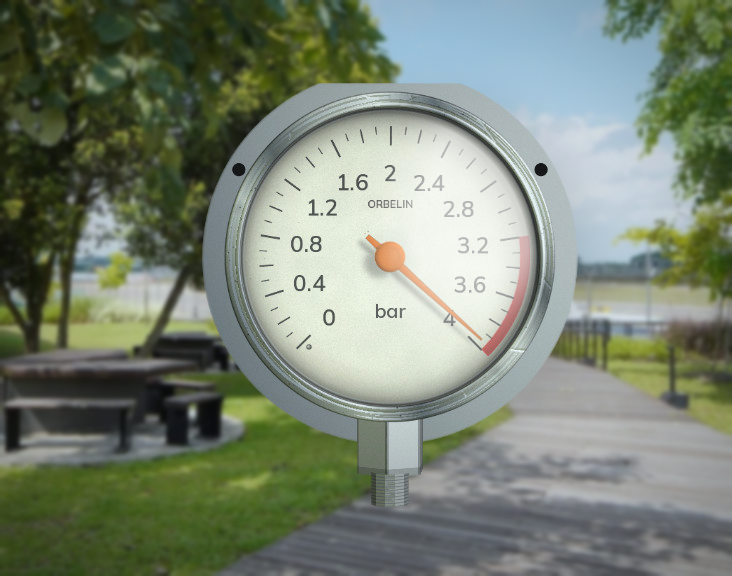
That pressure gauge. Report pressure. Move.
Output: 3.95 bar
